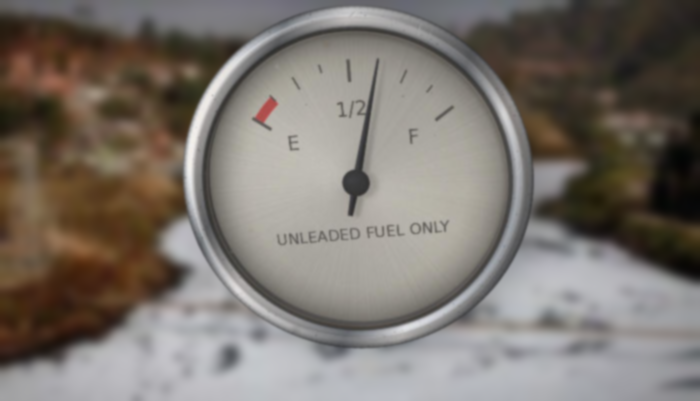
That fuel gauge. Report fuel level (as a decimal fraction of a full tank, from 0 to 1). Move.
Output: 0.625
